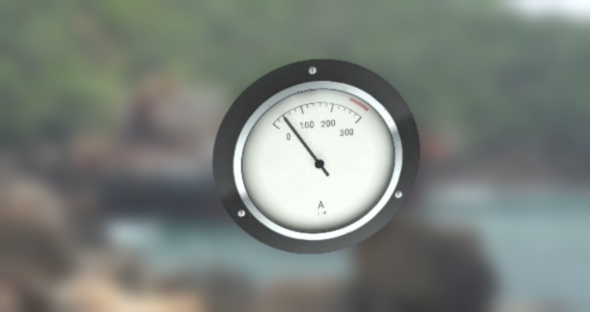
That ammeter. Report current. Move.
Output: 40 A
